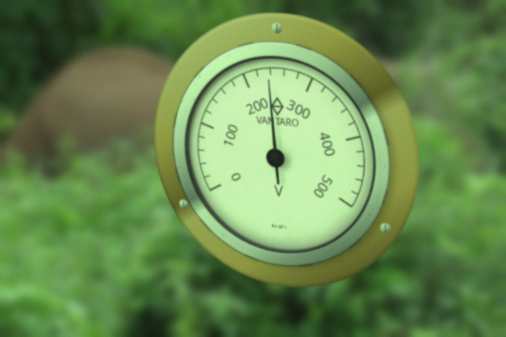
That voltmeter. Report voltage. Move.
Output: 240 V
